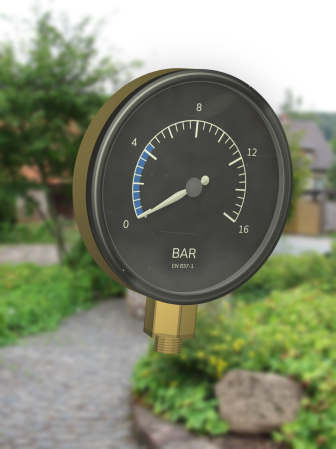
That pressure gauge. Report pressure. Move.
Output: 0 bar
